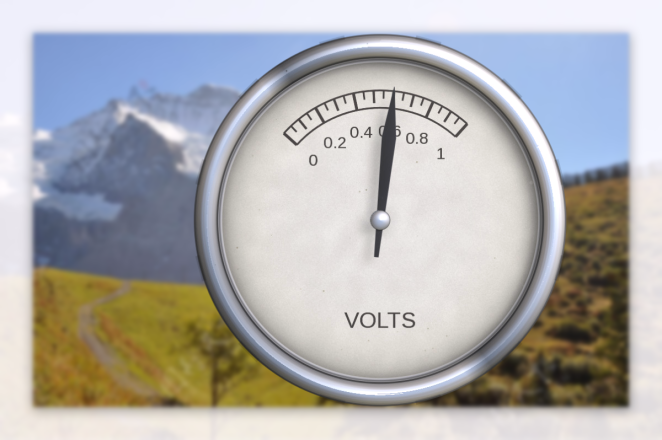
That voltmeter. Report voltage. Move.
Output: 0.6 V
